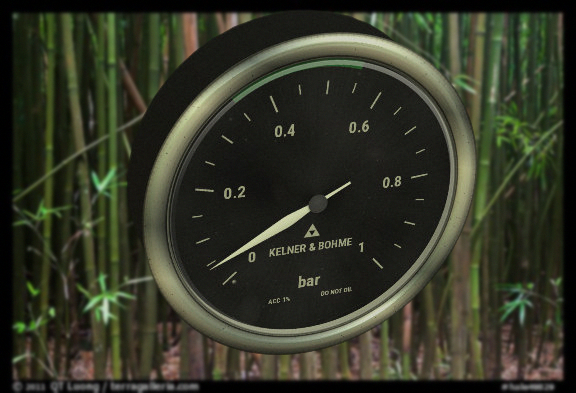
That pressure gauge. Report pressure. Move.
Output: 0.05 bar
